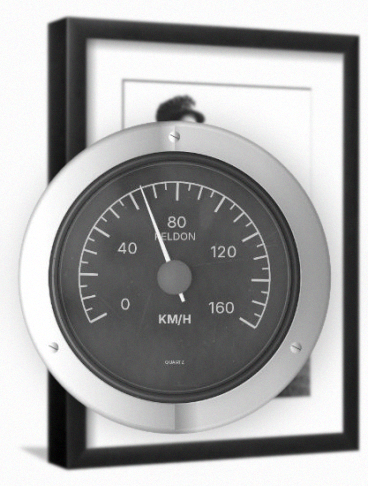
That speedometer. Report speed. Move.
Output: 65 km/h
